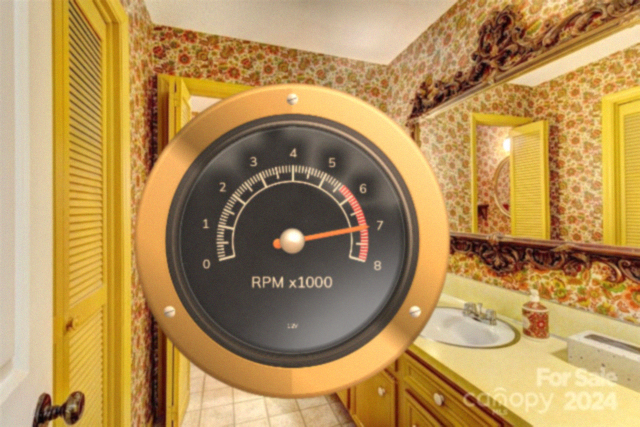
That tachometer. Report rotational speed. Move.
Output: 7000 rpm
